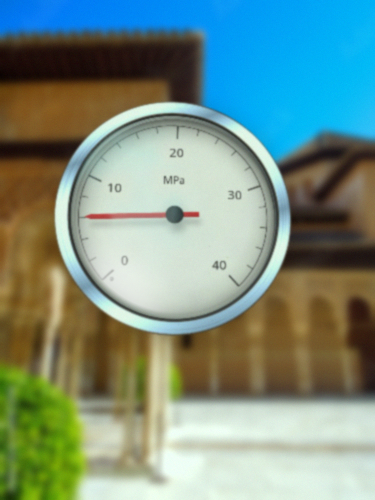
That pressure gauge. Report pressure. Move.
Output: 6 MPa
